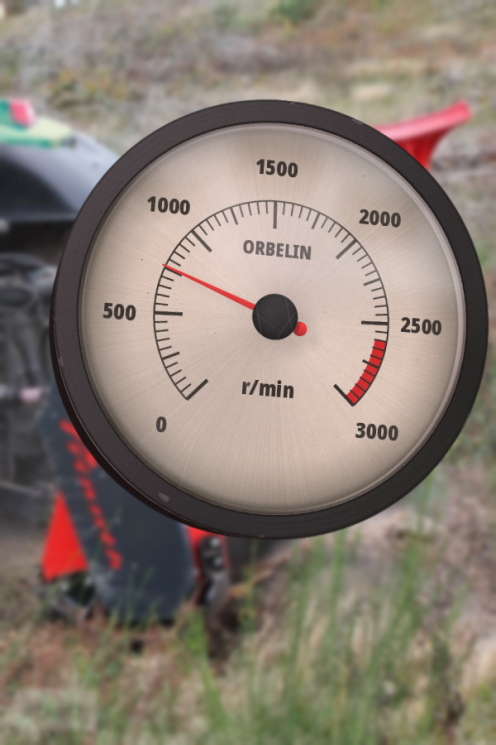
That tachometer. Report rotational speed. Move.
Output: 750 rpm
